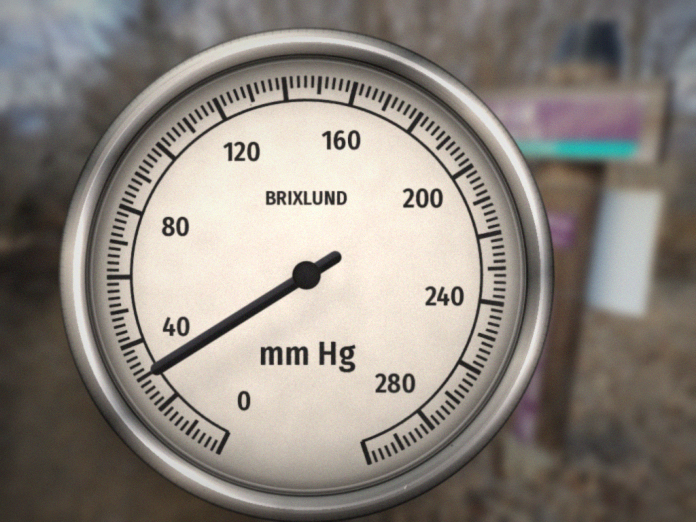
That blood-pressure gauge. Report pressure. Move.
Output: 30 mmHg
